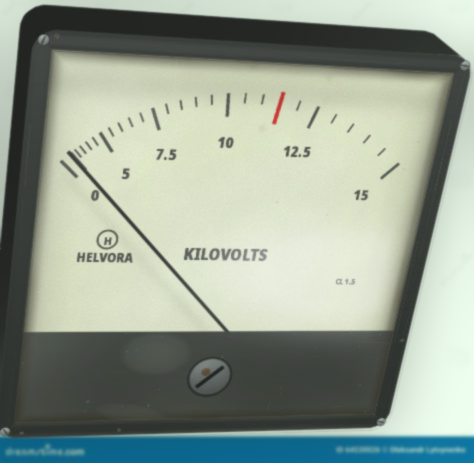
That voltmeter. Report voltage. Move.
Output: 2.5 kV
